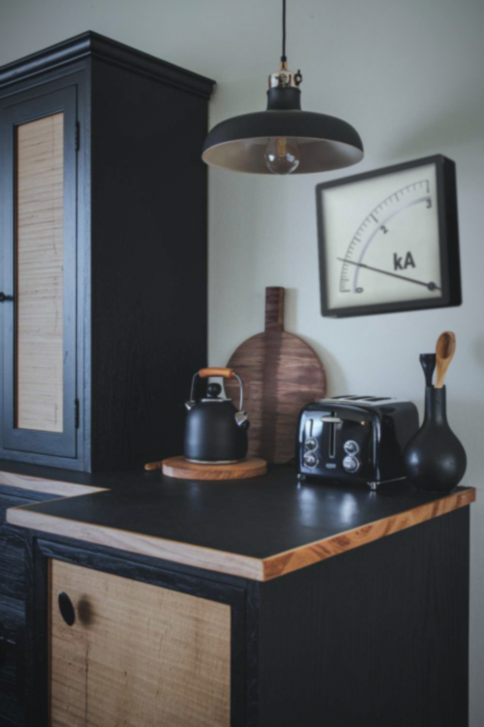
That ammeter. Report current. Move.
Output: 1 kA
